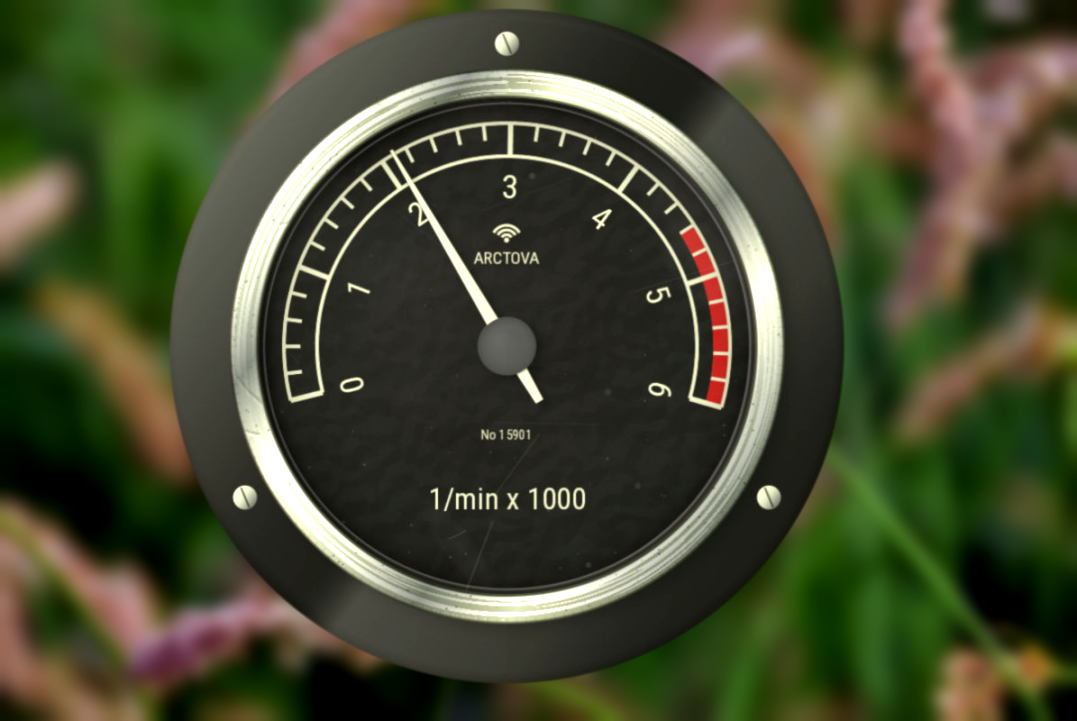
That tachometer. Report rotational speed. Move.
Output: 2100 rpm
